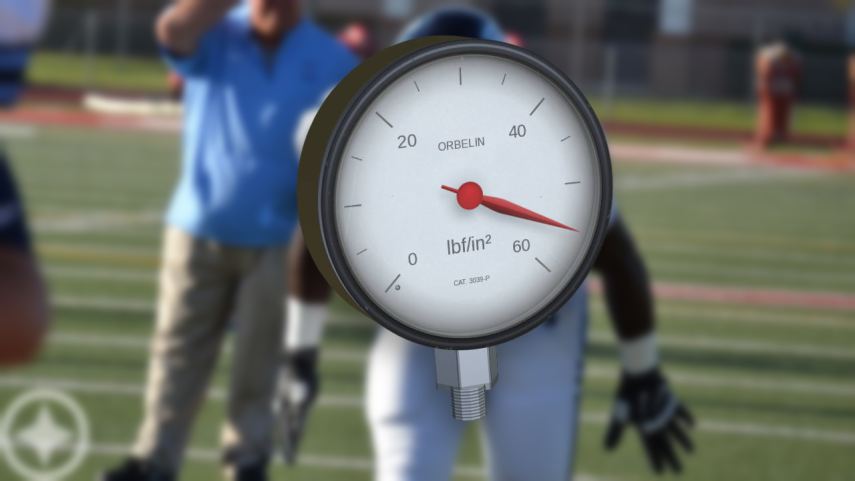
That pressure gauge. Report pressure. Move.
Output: 55 psi
